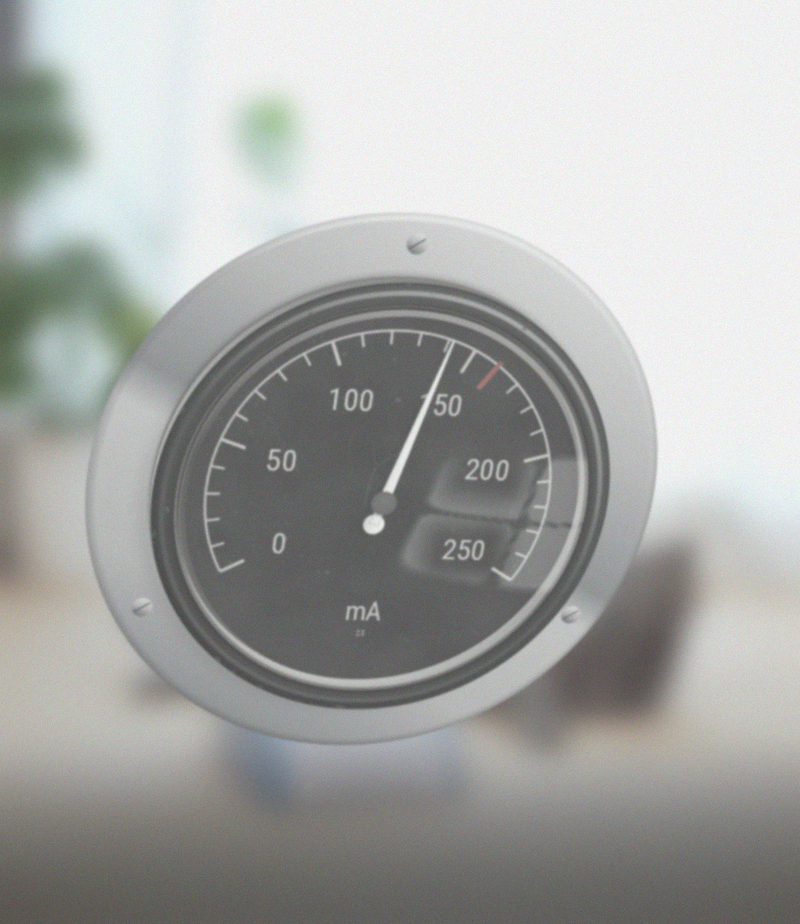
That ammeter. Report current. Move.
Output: 140 mA
